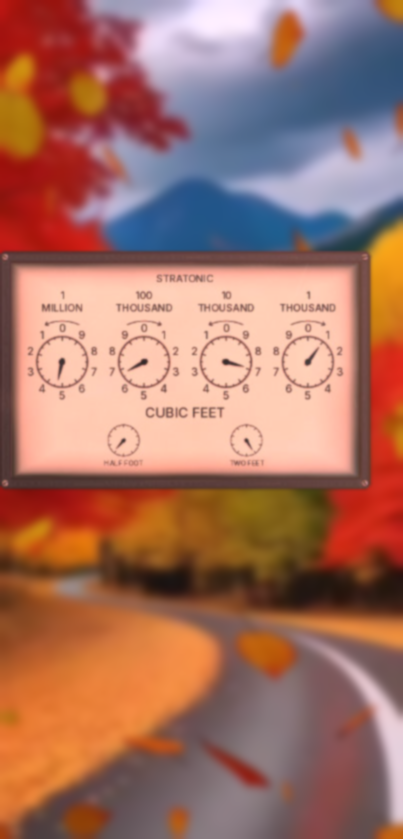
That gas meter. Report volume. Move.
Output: 467100 ft³
